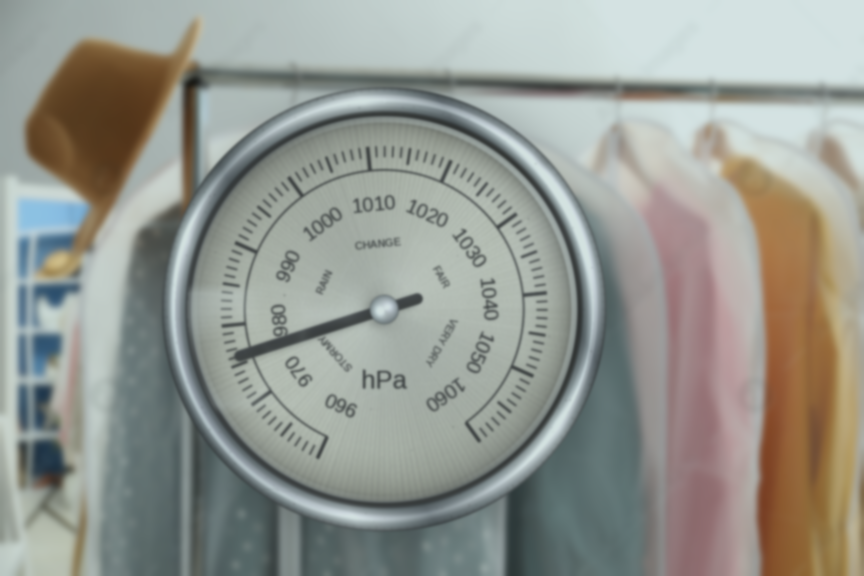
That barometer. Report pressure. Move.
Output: 976 hPa
